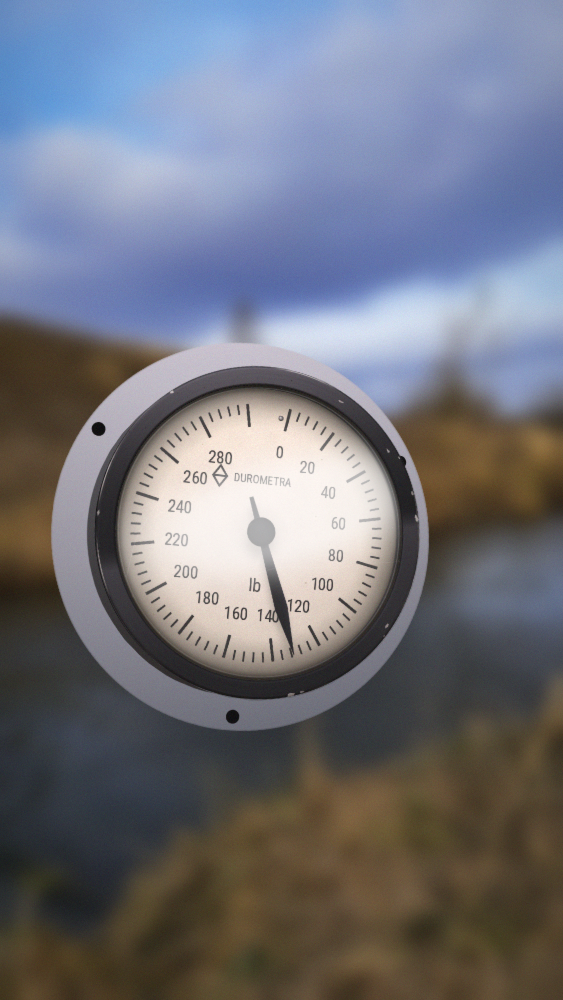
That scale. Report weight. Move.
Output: 132 lb
